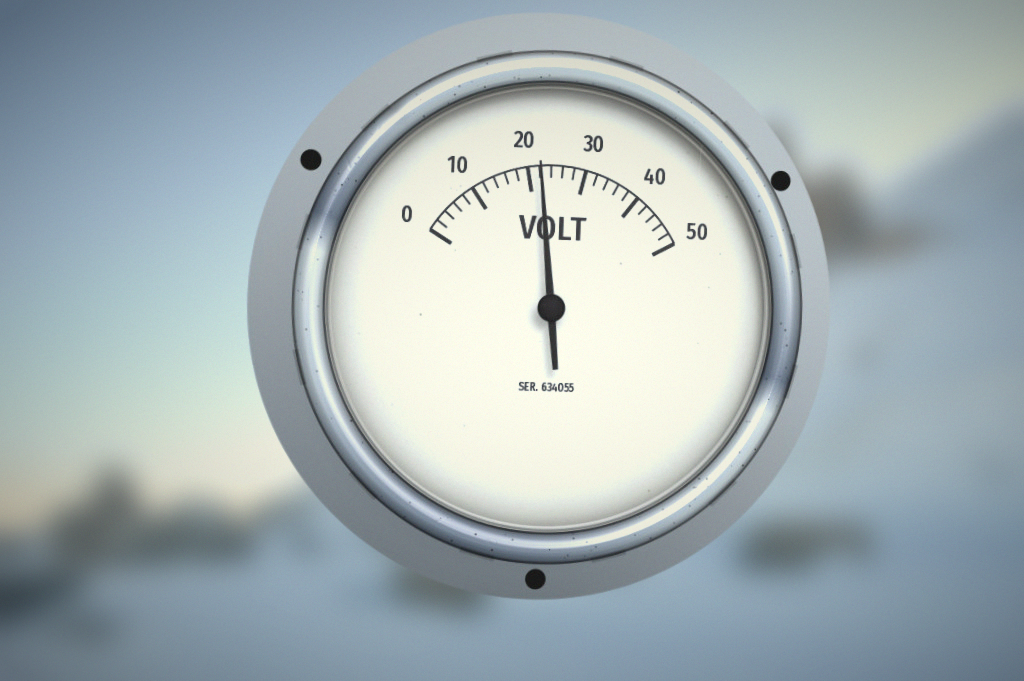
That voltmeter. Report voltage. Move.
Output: 22 V
